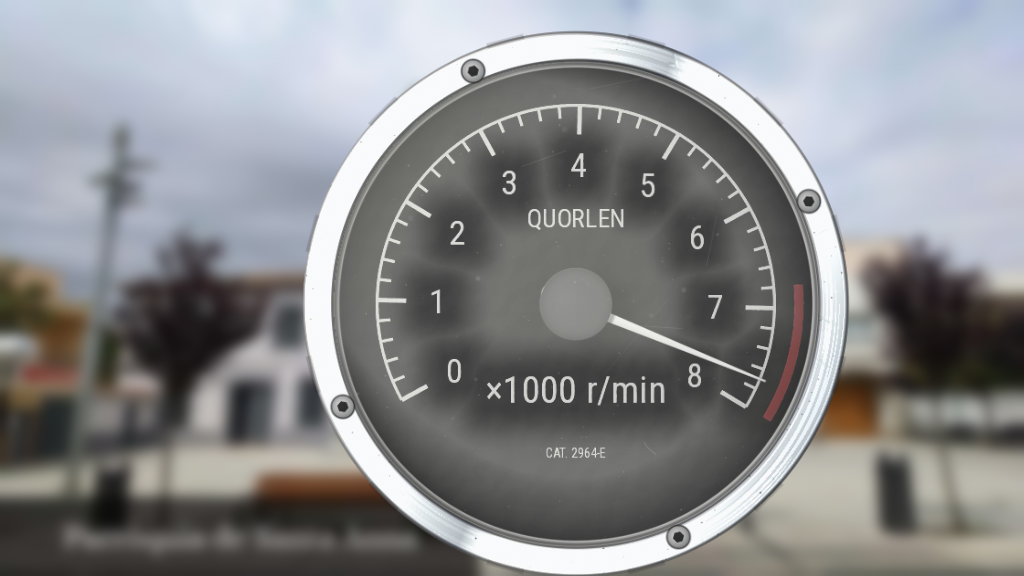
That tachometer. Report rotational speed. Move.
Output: 7700 rpm
